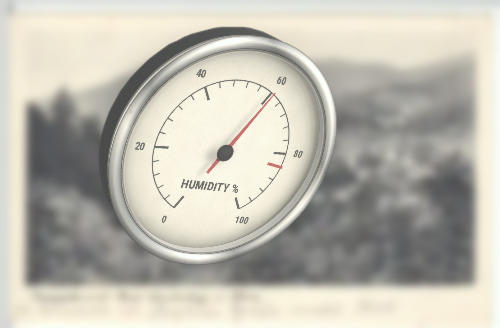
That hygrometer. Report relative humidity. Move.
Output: 60 %
